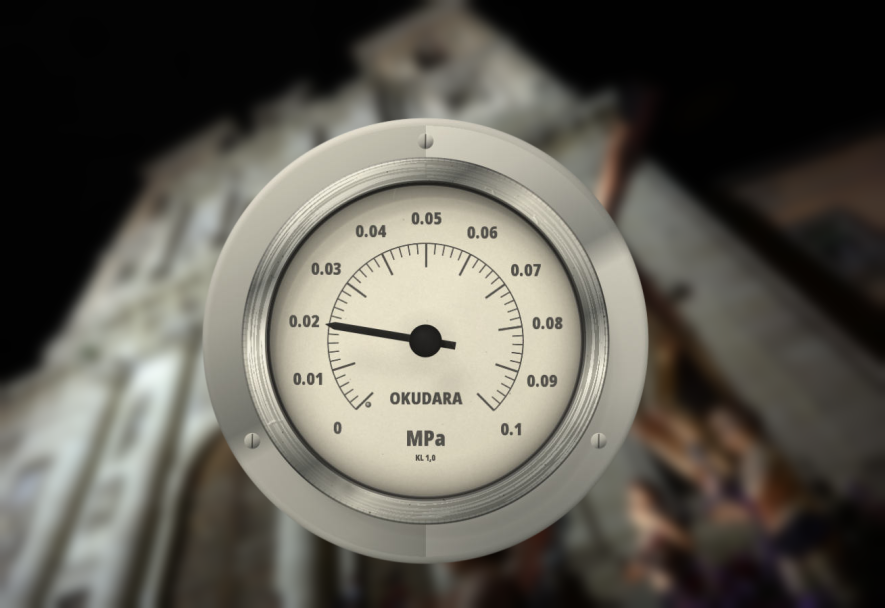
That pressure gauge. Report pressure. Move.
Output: 0.02 MPa
